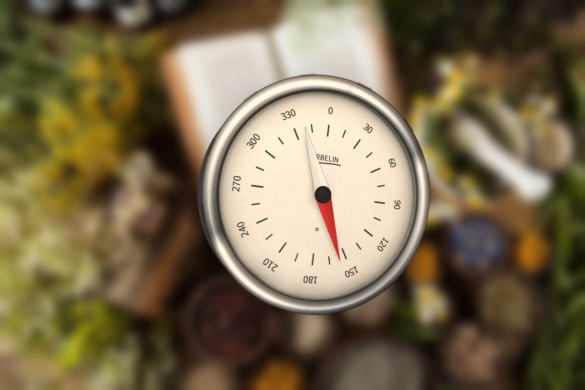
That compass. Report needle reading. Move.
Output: 157.5 °
